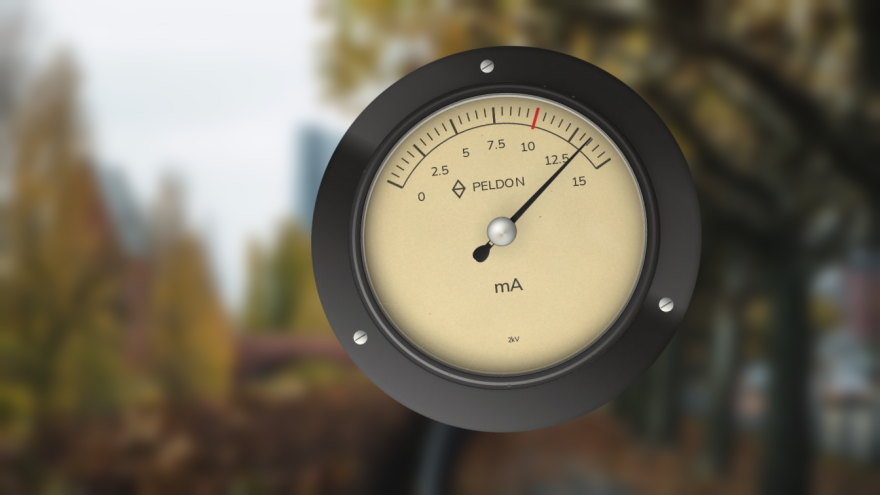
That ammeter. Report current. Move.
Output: 13.5 mA
